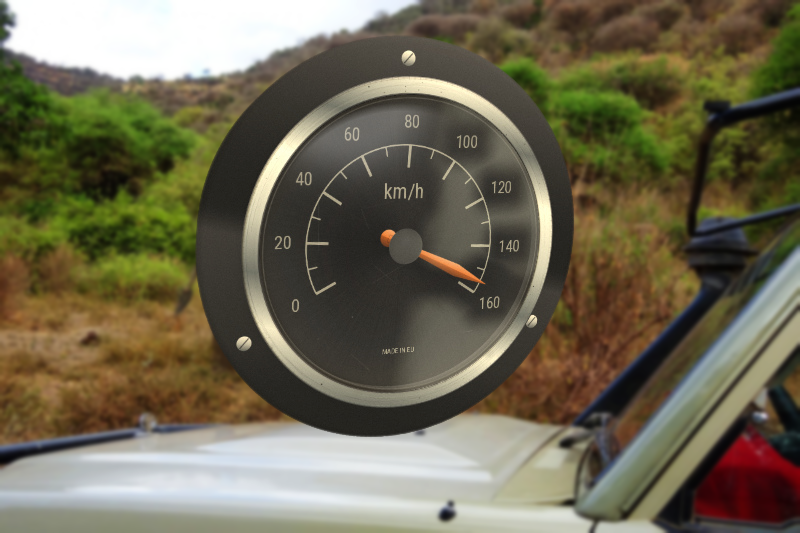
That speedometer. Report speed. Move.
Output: 155 km/h
